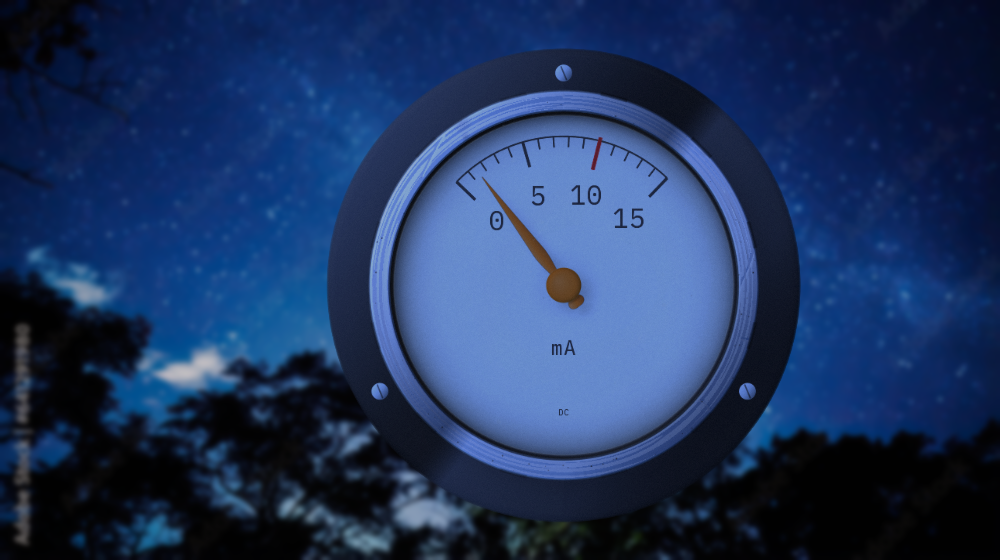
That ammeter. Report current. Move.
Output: 1.5 mA
